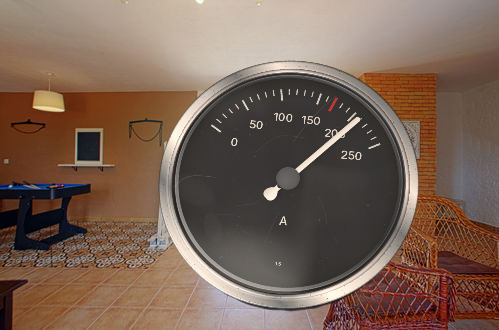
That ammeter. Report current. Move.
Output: 210 A
